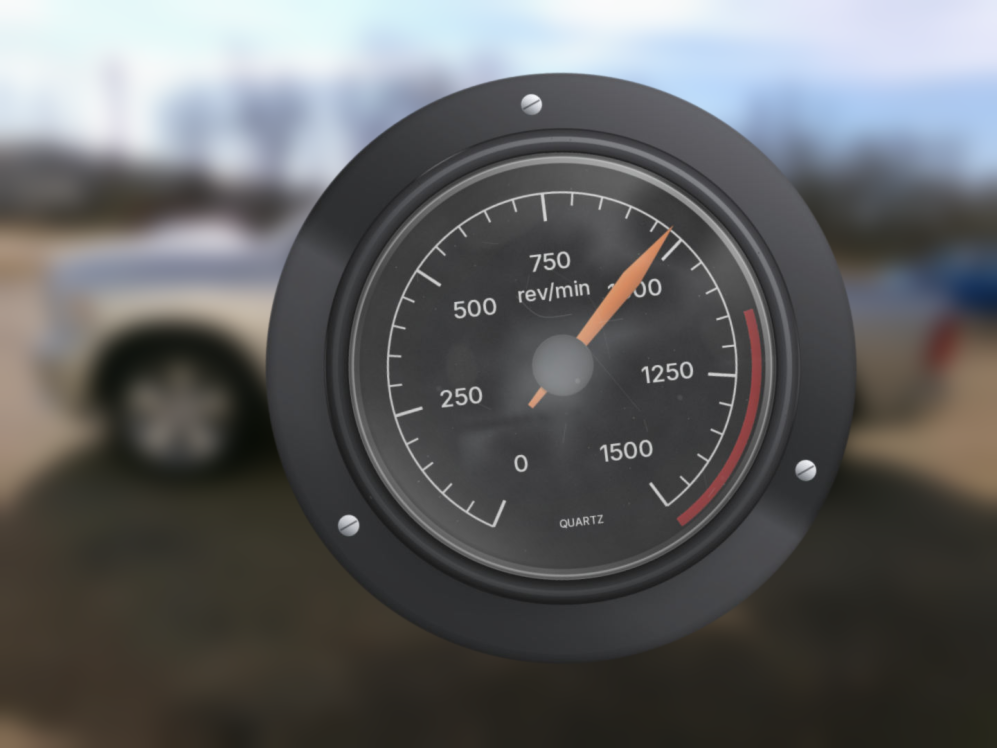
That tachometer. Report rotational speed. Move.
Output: 975 rpm
